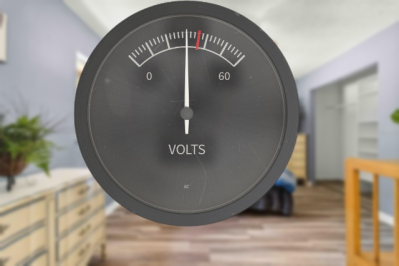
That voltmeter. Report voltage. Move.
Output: 30 V
